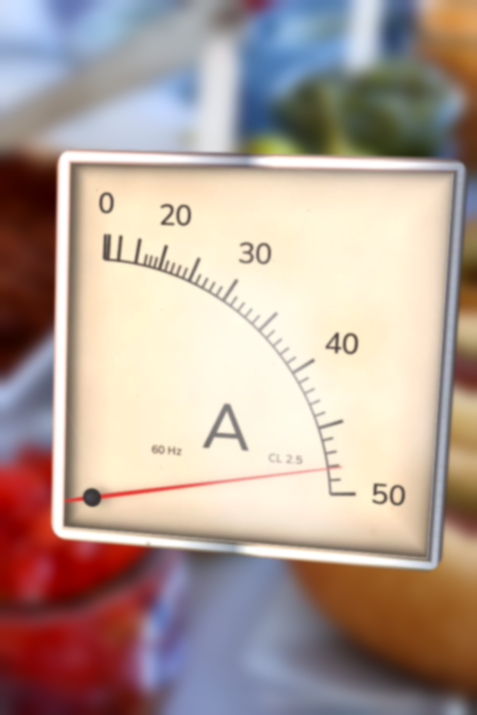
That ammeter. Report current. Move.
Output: 48 A
